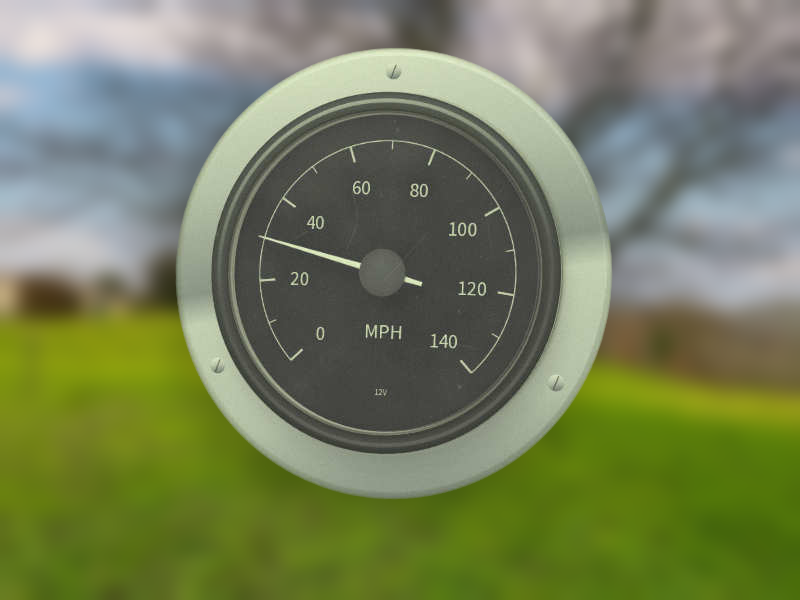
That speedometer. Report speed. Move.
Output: 30 mph
